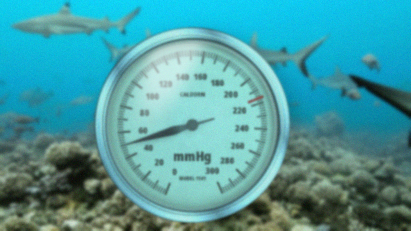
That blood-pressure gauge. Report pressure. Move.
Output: 50 mmHg
